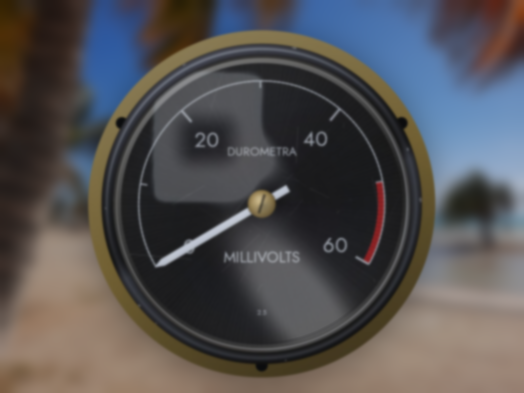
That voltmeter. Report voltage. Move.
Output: 0 mV
